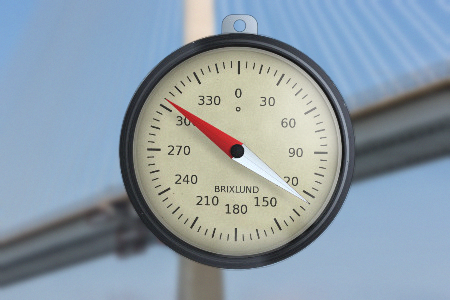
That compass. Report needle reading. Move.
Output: 305 °
